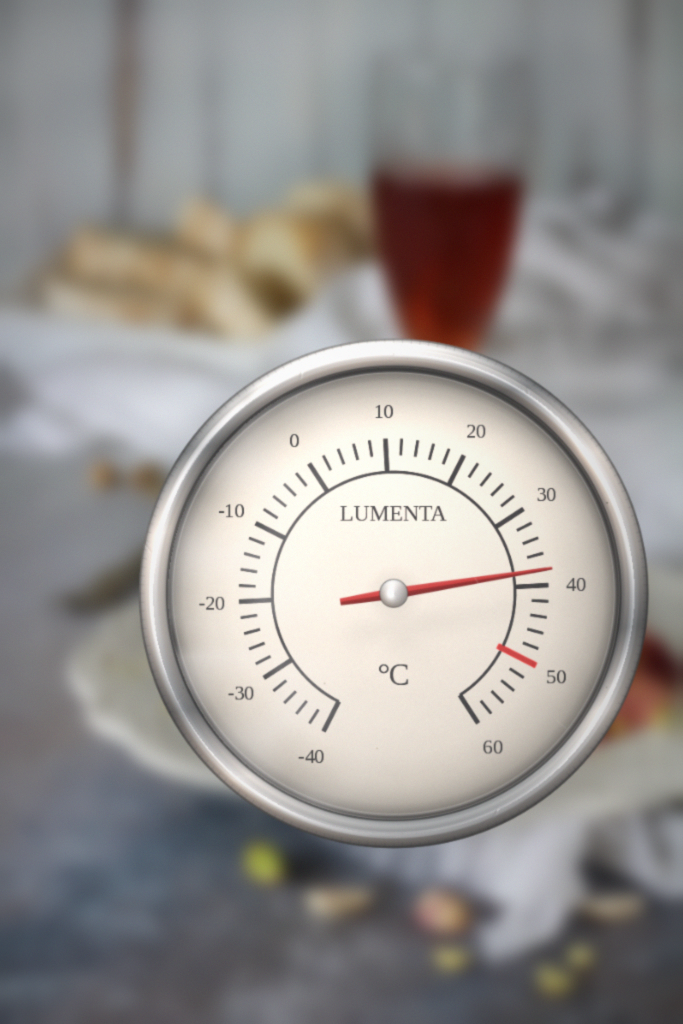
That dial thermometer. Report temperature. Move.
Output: 38 °C
